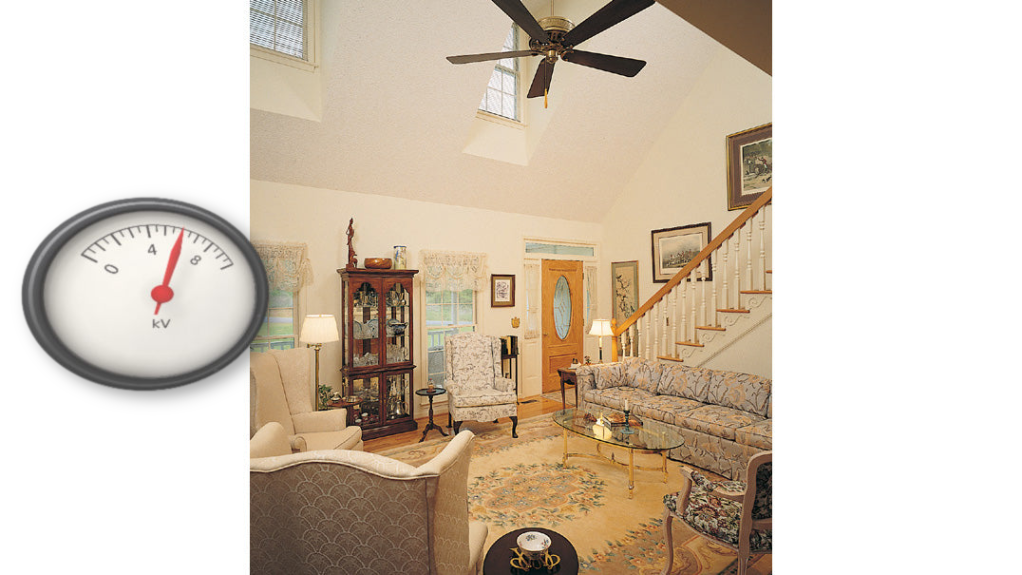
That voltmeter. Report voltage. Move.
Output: 6 kV
